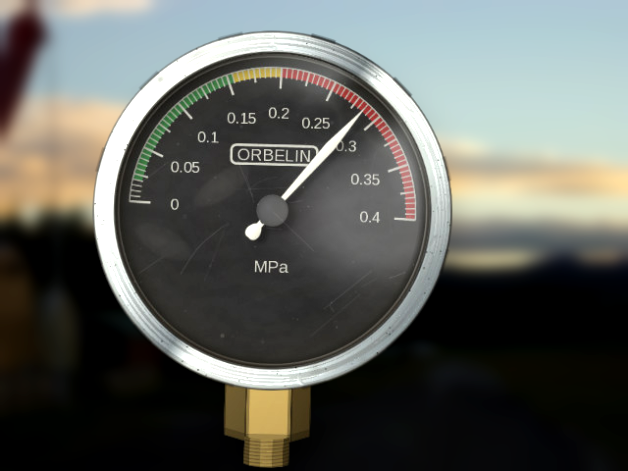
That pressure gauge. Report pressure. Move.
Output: 0.285 MPa
